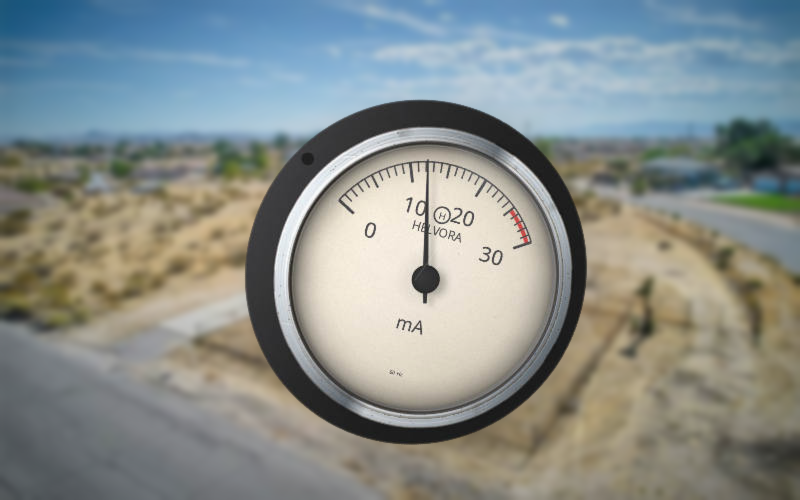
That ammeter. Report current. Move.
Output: 12 mA
